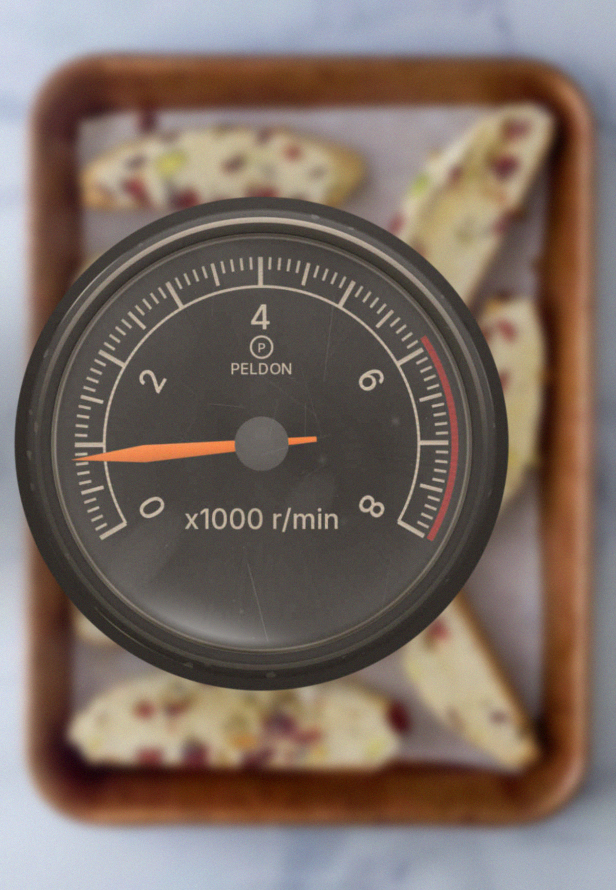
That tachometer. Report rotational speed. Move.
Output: 850 rpm
